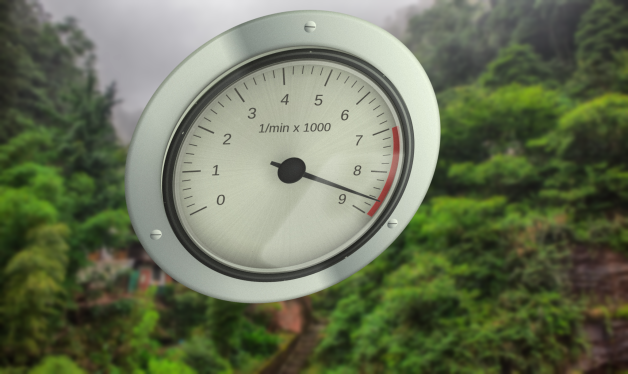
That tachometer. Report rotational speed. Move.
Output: 8600 rpm
